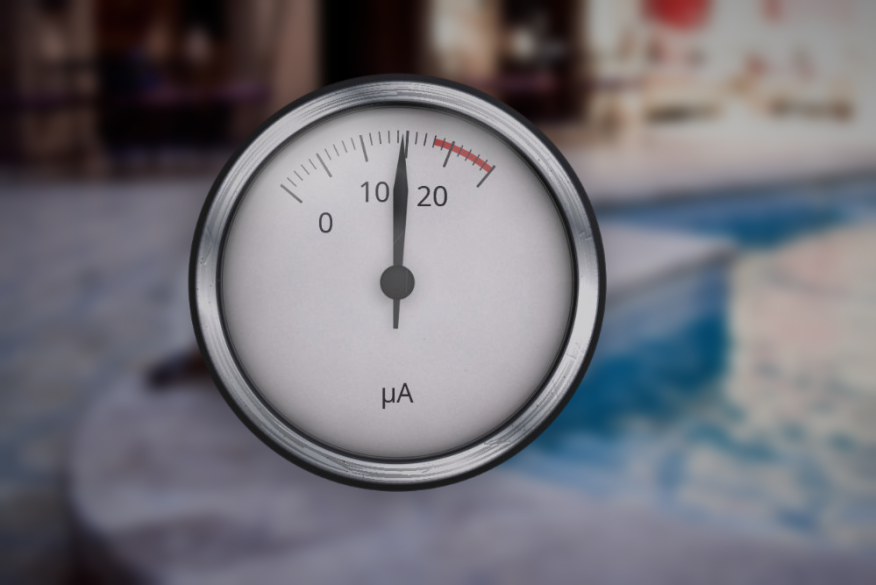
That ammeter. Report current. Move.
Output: 14.5 µA
